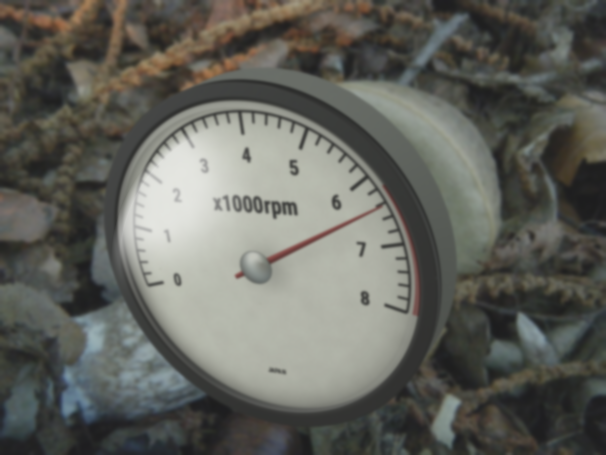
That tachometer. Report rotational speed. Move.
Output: 6400 rpm
